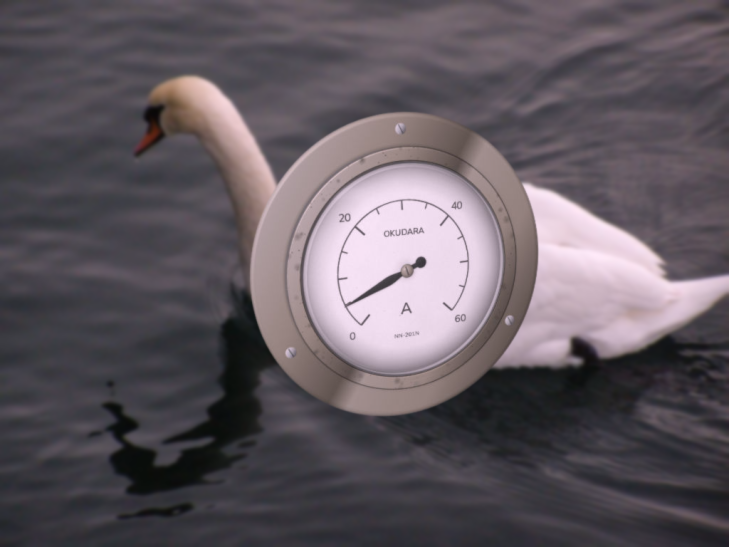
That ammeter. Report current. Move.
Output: 5 A
